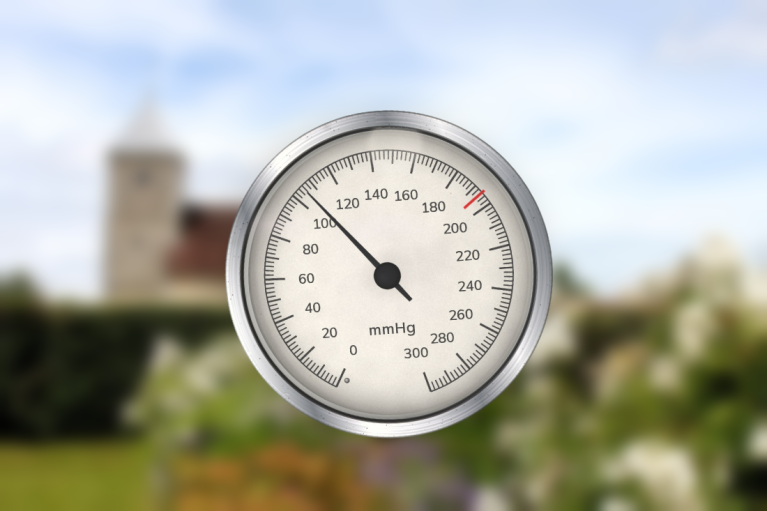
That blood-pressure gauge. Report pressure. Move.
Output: 106 mmHg
